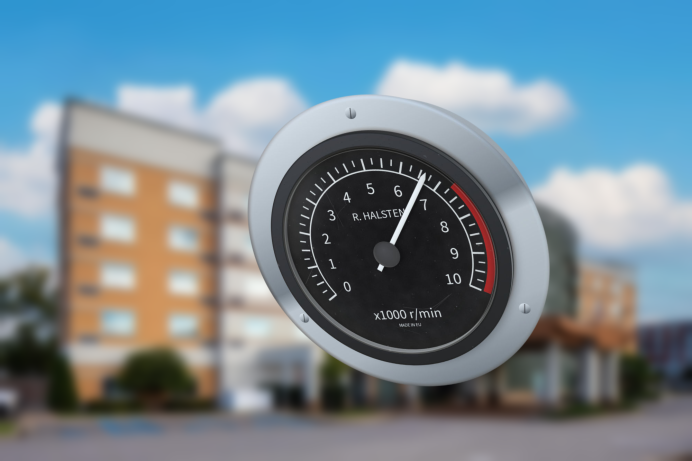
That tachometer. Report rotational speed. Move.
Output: 6625 rpm
